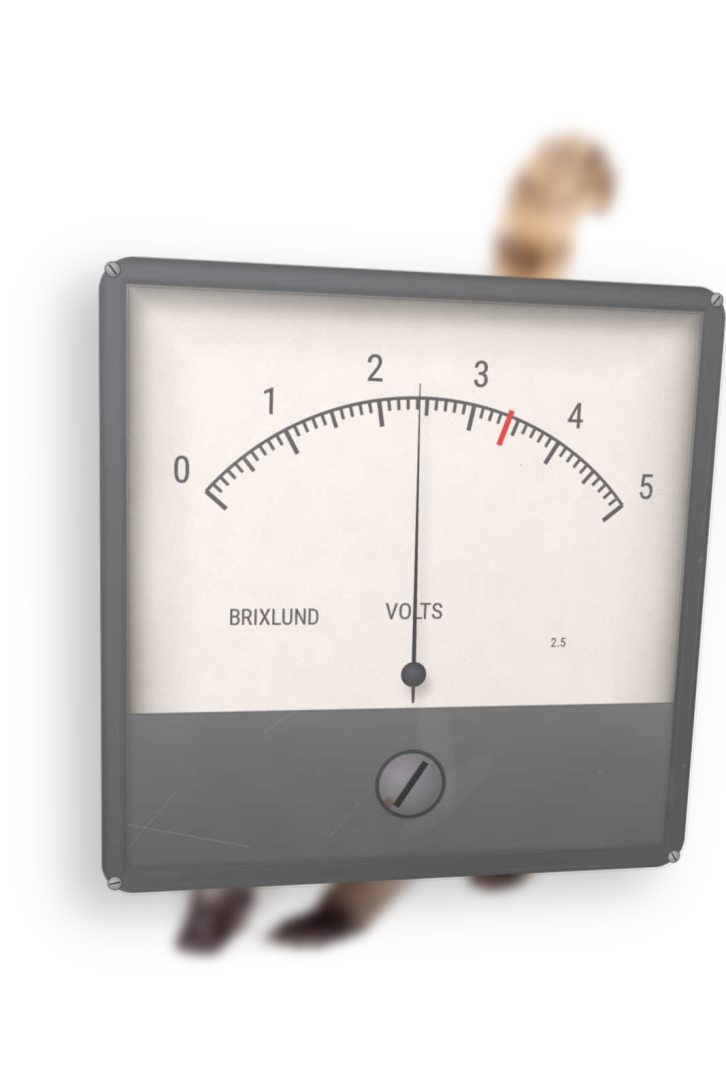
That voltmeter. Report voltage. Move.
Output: 2.4 V
